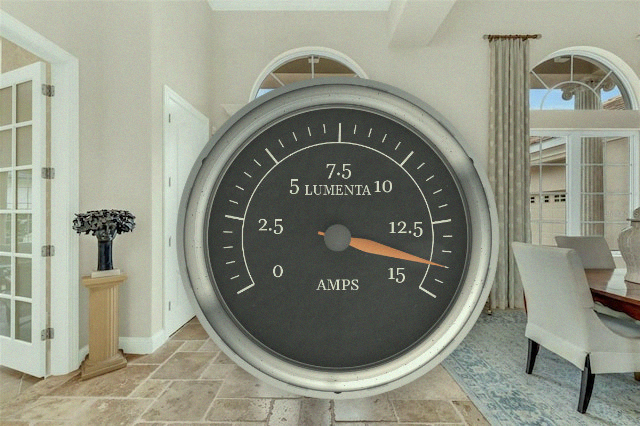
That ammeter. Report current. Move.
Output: 14 A
